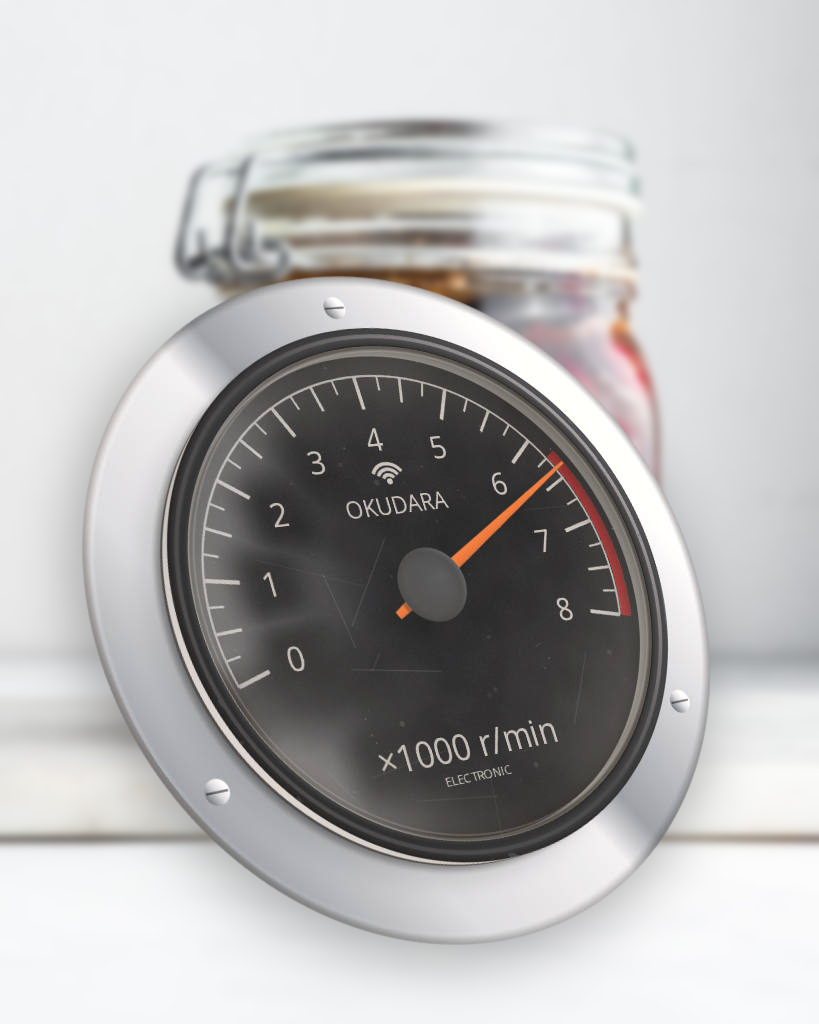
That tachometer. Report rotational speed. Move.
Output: 6375 rpm
